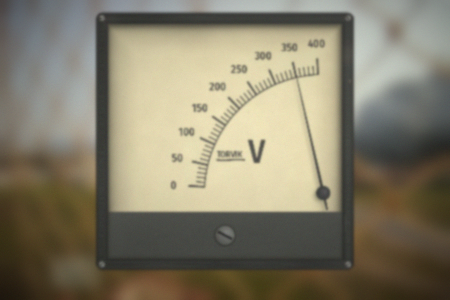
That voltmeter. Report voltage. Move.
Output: 350 V
